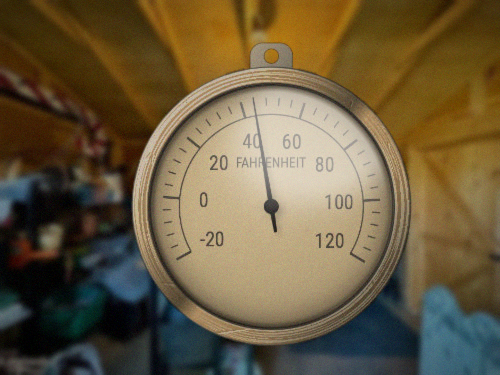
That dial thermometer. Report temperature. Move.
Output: 44 °F
